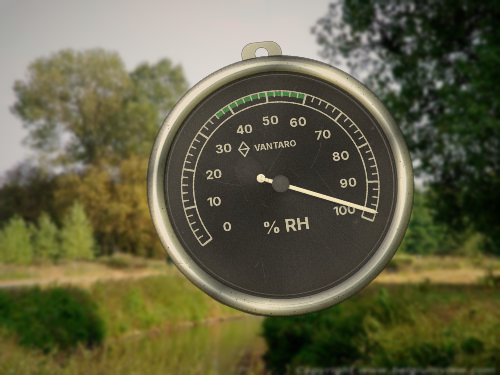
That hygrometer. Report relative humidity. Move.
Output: 98 %
